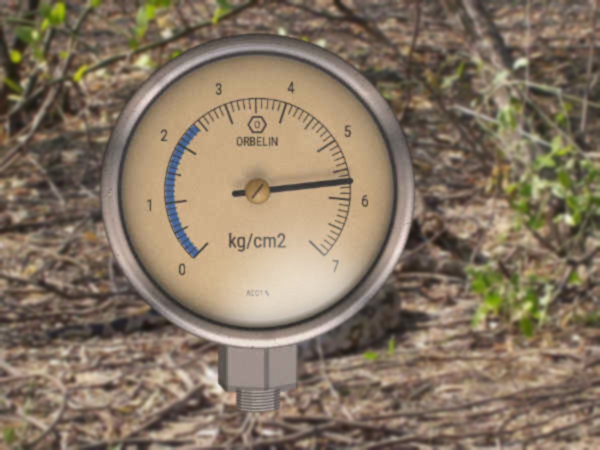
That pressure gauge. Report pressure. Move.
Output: 5.7 kg/cm²
